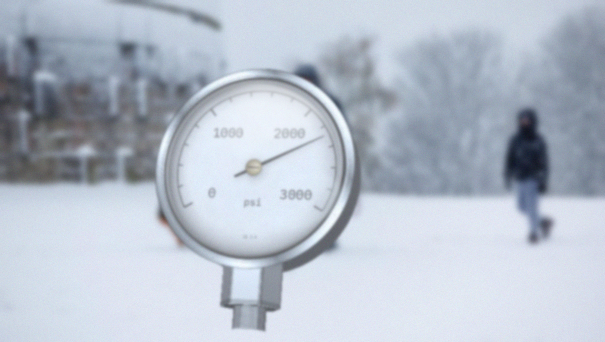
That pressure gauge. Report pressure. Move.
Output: 2300 psi
